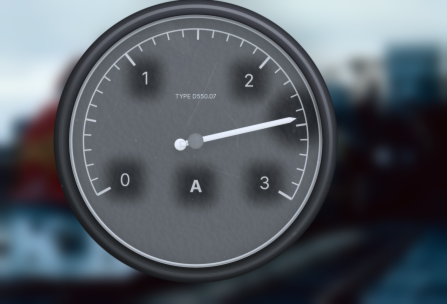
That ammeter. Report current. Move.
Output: 2.45 A
